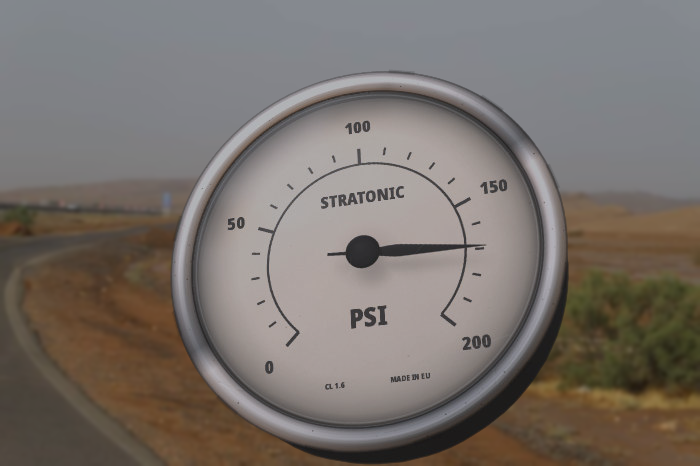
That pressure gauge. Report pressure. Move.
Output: 170 psi
